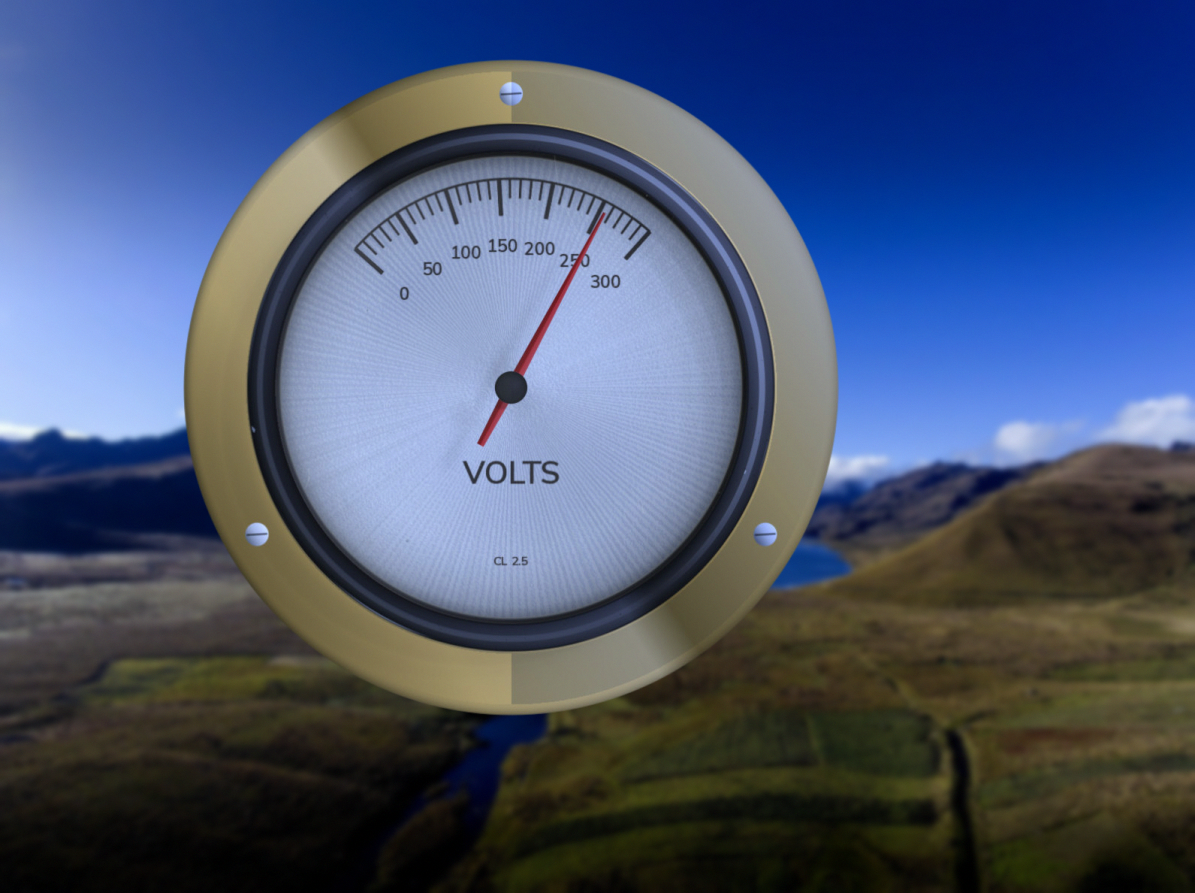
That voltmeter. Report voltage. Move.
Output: 255 V
